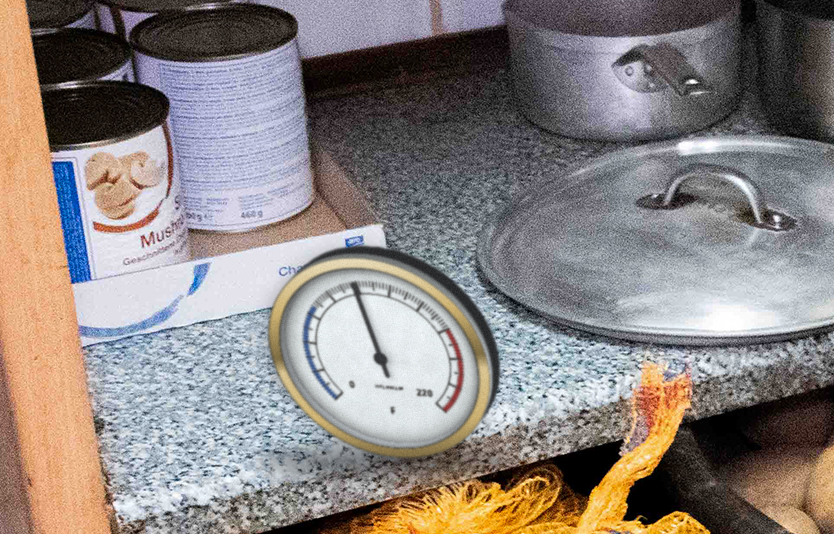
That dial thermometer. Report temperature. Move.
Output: 100 °F
